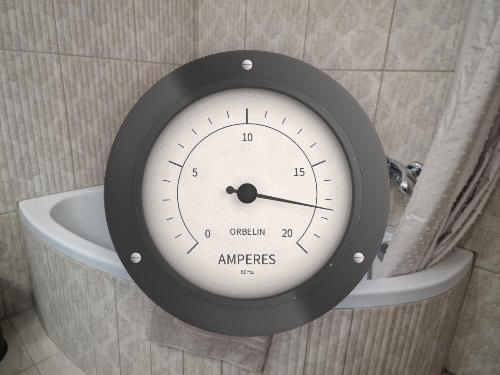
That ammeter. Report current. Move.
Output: 17.5 A
